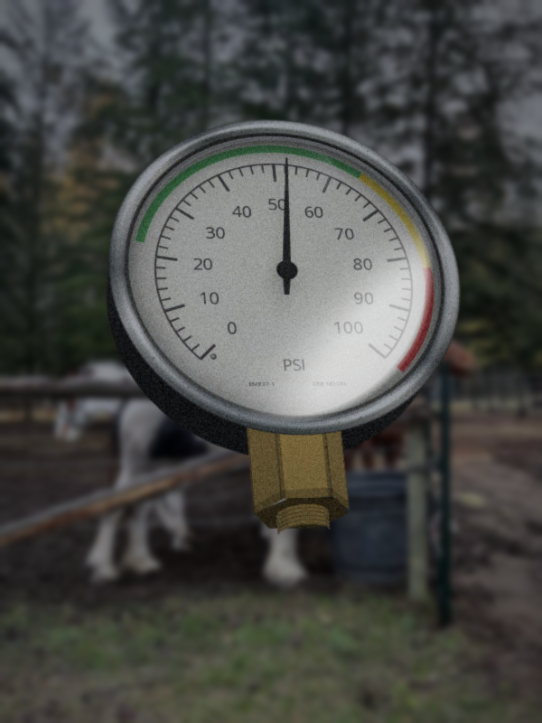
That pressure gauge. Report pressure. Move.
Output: 52 psi
